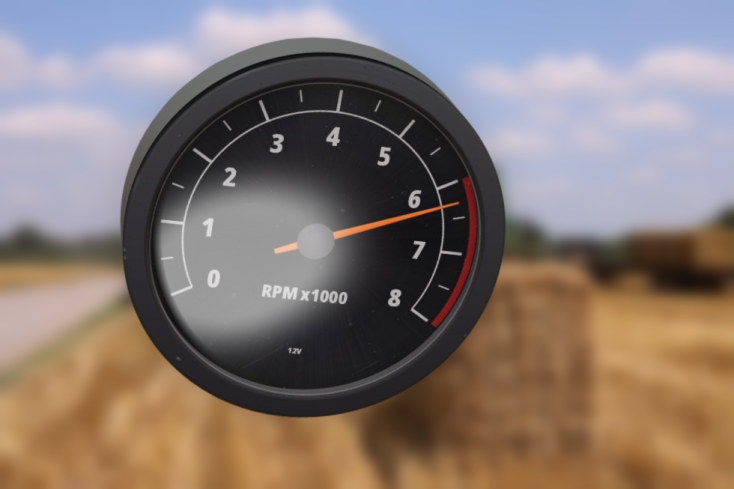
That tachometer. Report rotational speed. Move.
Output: 6250 rpm
